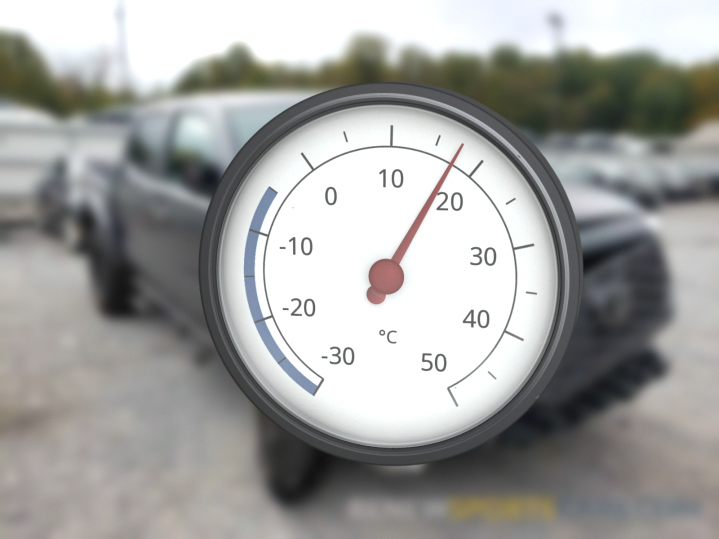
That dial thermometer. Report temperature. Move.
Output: 17.5 °C
